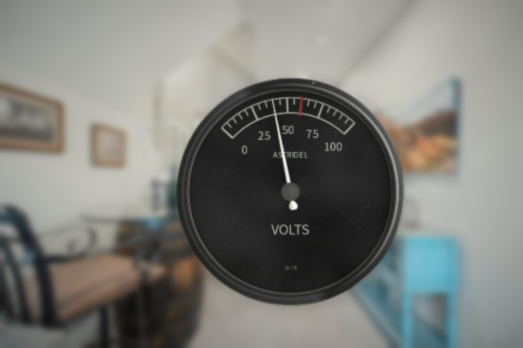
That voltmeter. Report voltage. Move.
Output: 40 V
